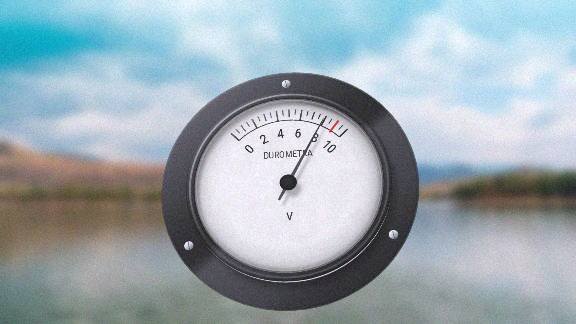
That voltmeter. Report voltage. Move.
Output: 8 V
